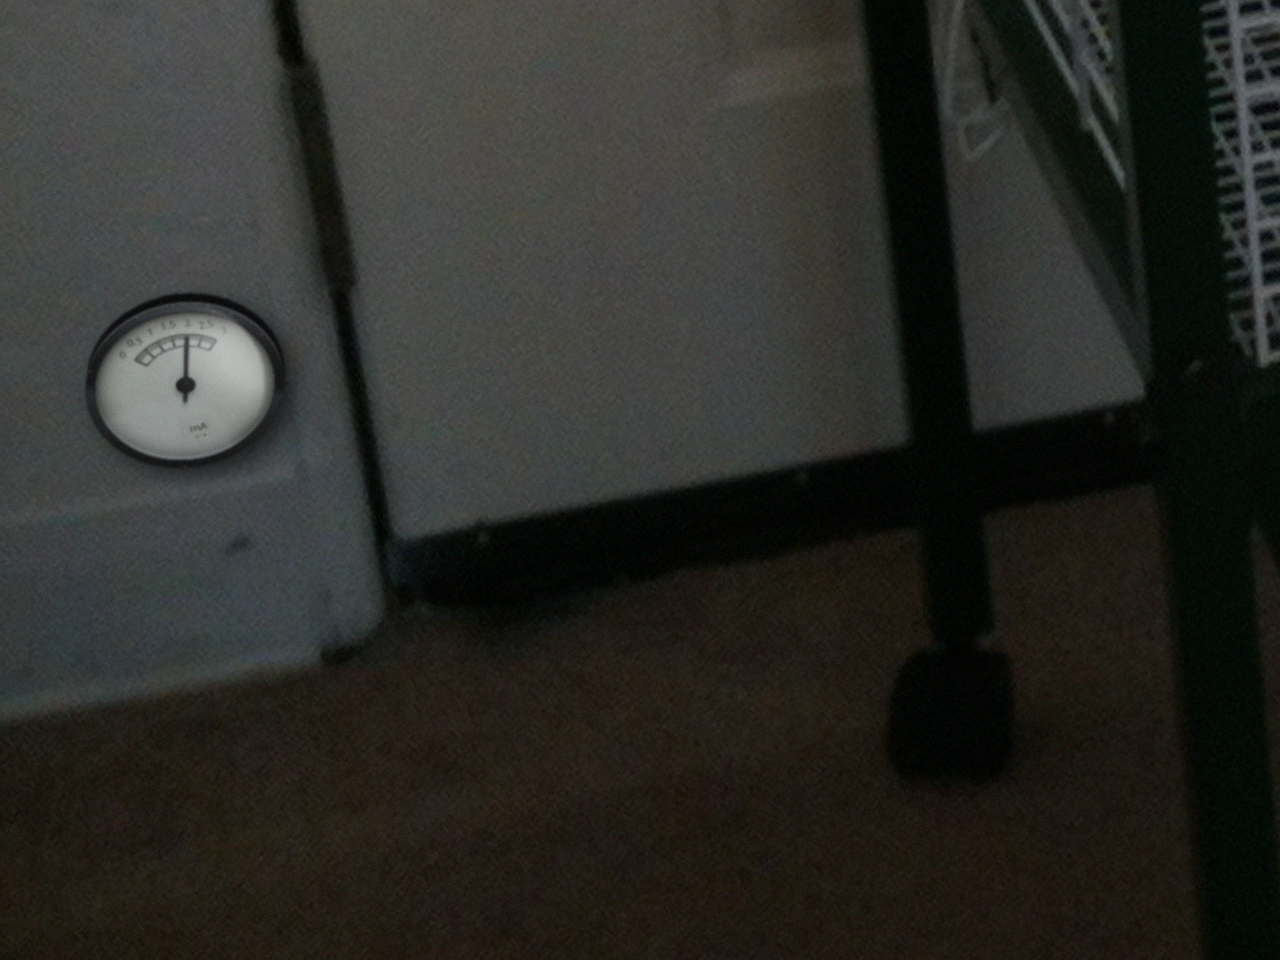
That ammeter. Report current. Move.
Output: 2 mA
